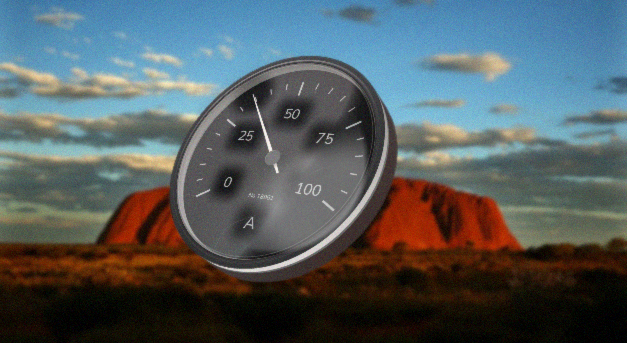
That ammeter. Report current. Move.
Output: 35 A
